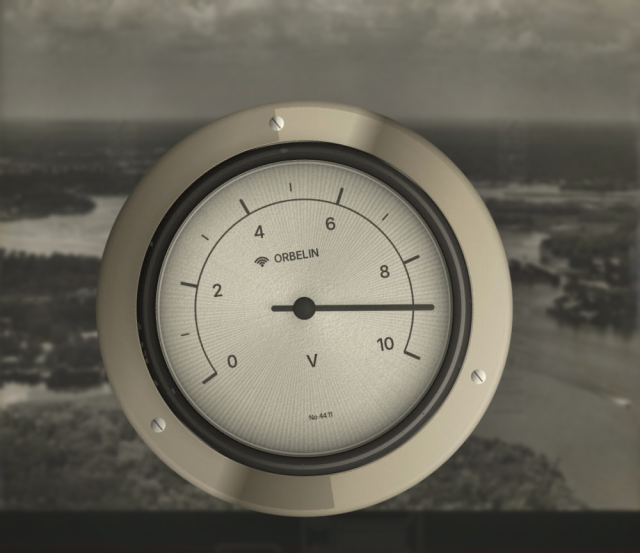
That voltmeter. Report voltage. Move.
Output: 9 V
